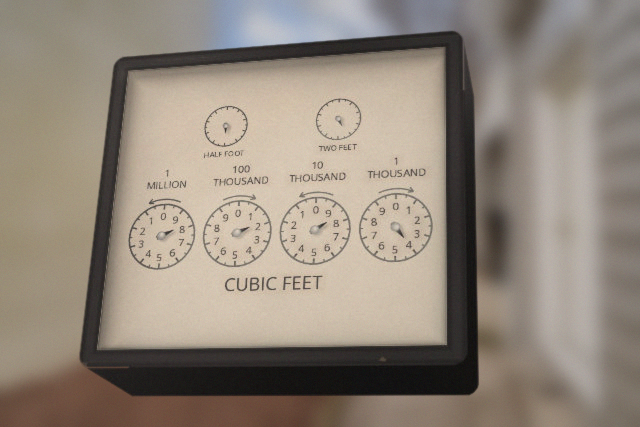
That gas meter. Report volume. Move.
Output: 818400 ft³
